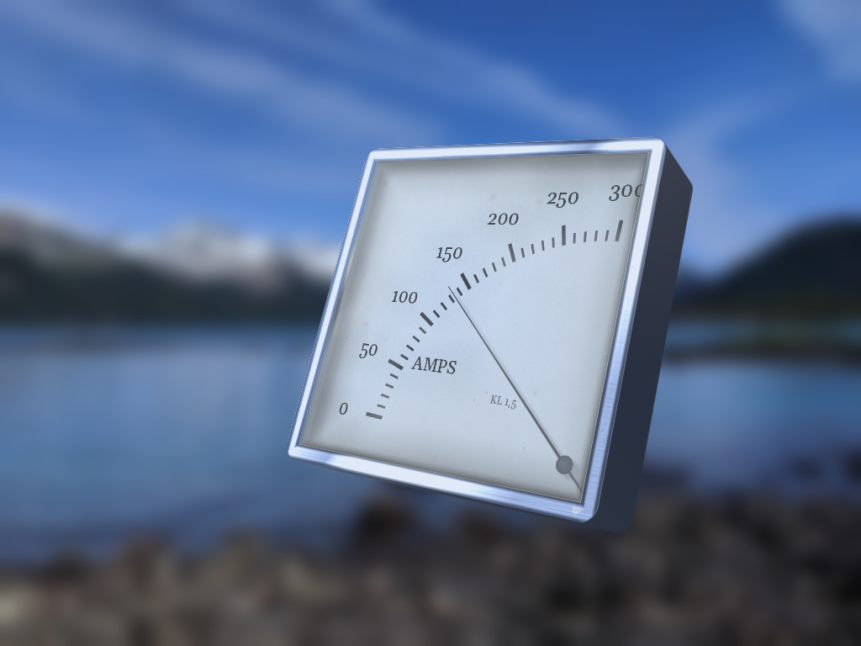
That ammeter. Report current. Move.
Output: 135 A
